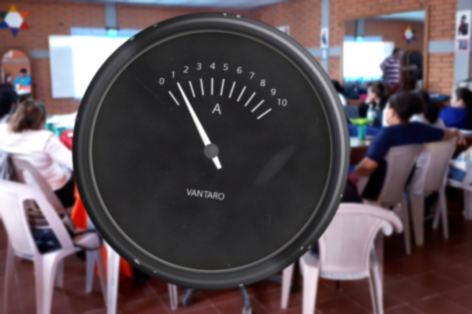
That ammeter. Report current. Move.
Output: 1 A
